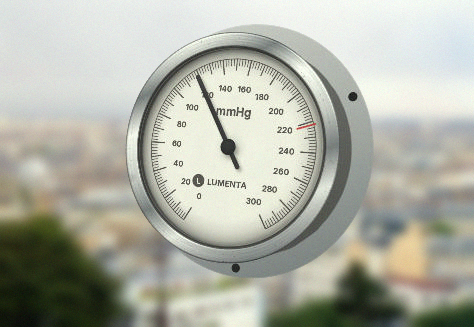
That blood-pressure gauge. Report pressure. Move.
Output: 120 mmHg
